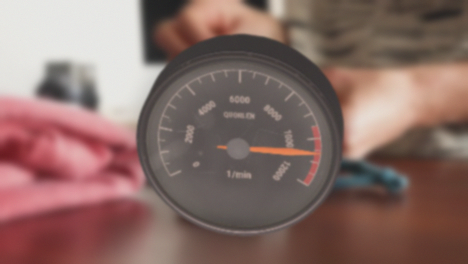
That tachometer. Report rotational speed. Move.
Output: 10500 rpm
